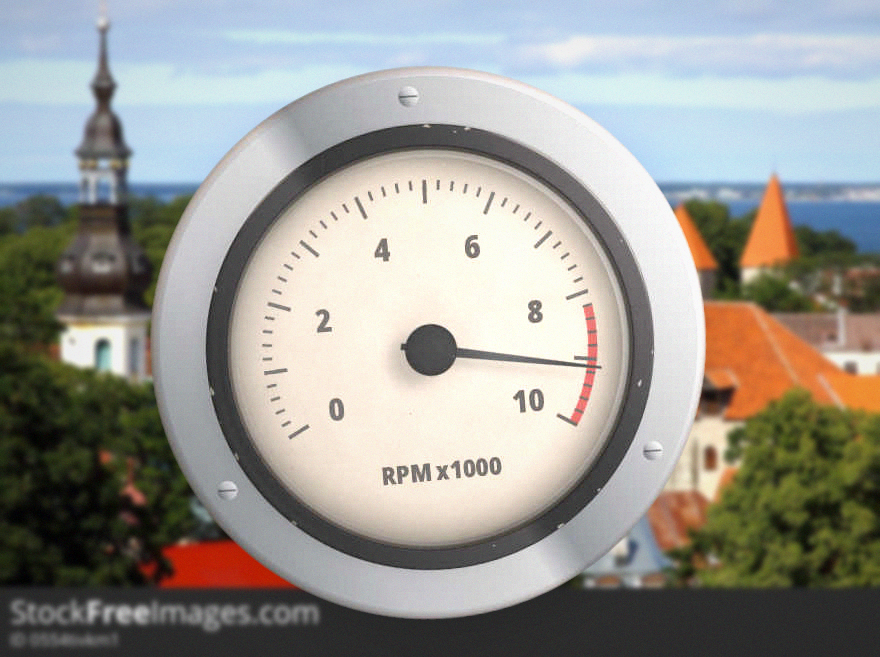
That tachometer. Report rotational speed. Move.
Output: 9100 rpm
